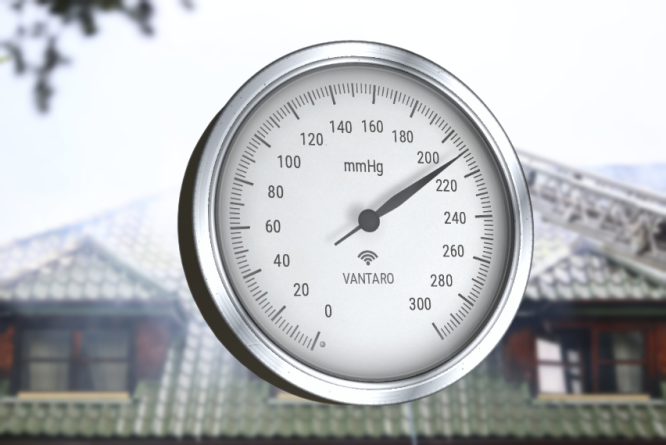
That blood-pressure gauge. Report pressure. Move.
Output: 210 mmHg
